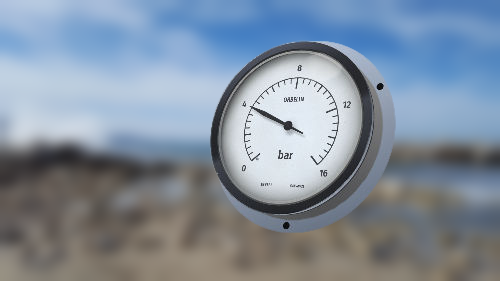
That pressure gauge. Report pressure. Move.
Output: 4 bar
